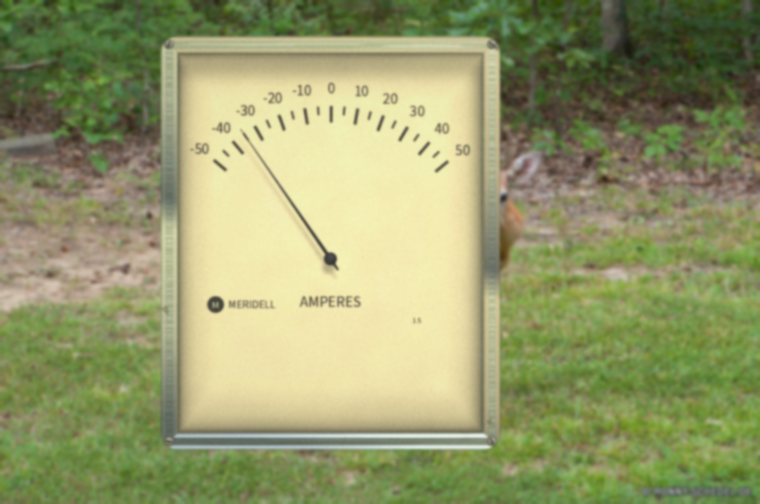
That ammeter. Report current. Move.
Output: -35 A
